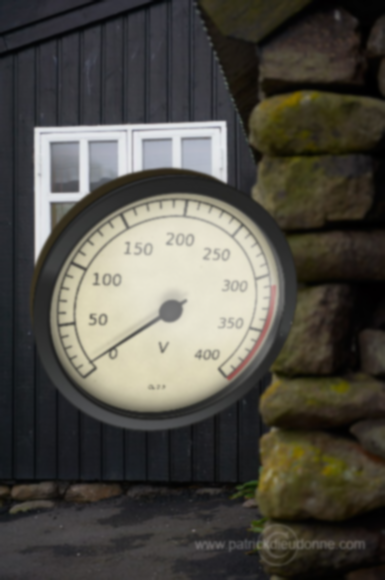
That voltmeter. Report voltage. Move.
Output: 10 V
